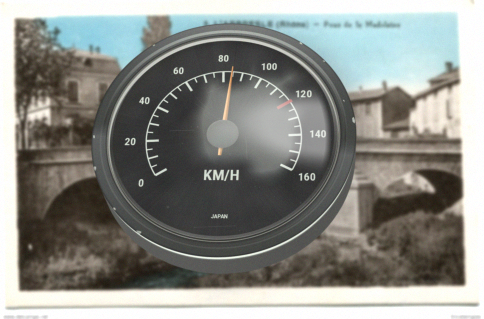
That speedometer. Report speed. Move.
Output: 85 km/h
